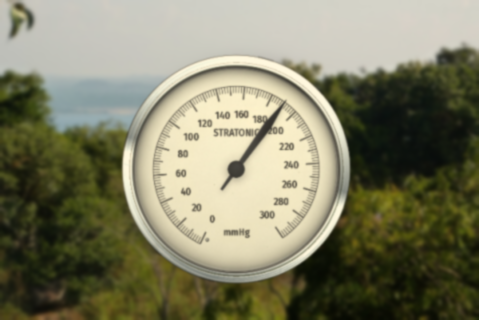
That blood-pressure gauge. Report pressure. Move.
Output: 190 mmHg
